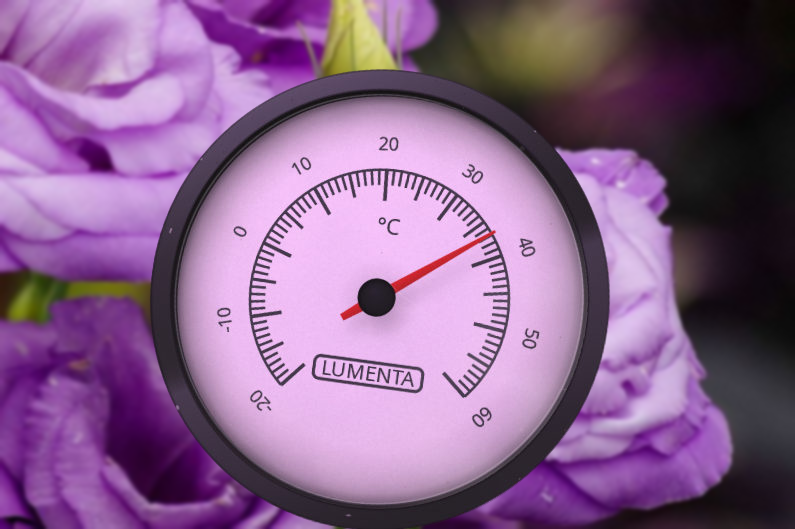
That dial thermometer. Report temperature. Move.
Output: 37 °C
